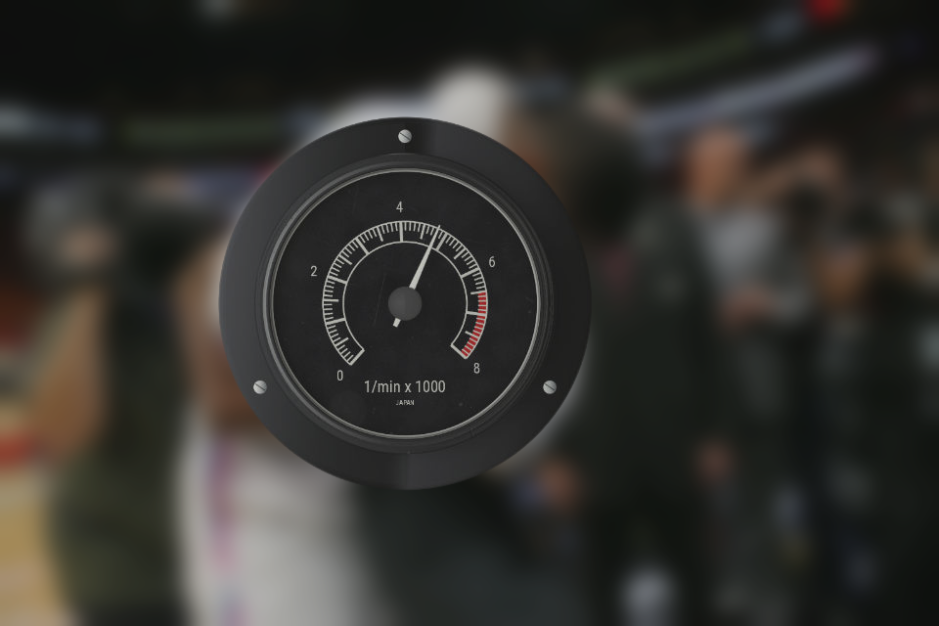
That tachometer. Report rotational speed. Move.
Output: 4800 rpm
